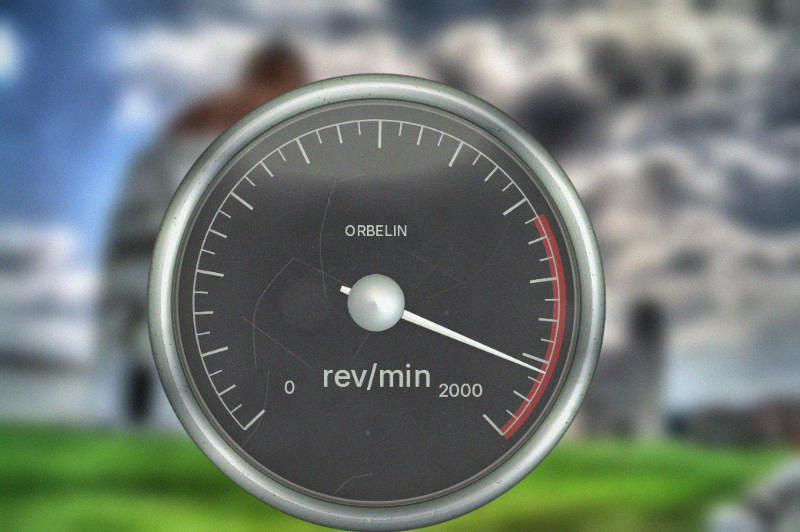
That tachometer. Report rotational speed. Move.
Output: 1825 rpm
